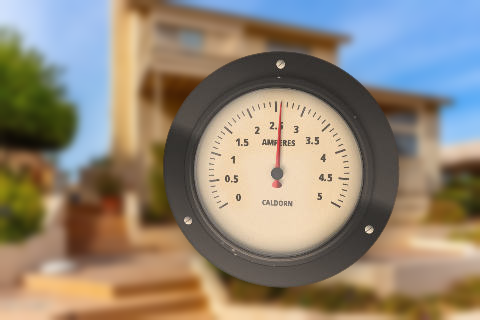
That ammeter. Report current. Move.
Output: 2.6 A
